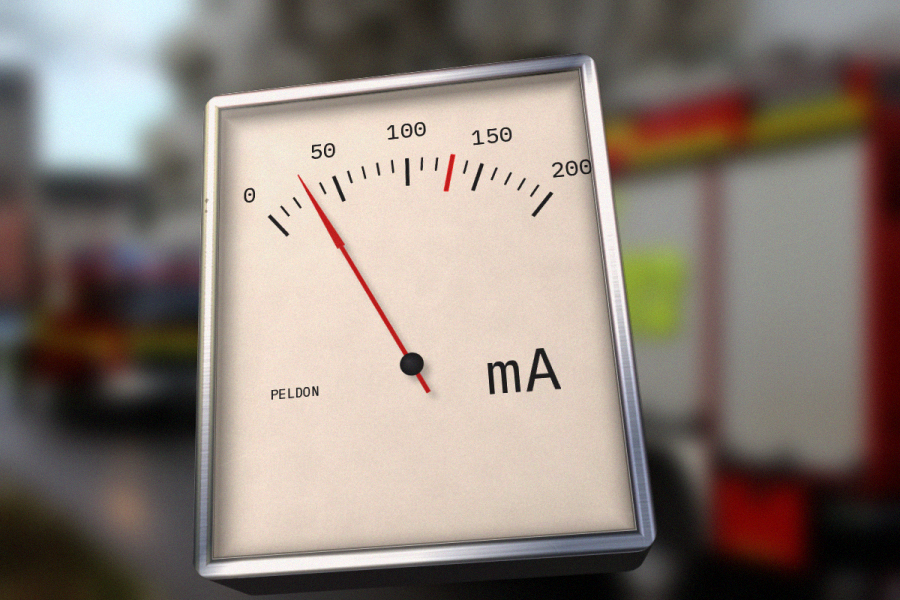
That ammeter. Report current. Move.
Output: 30 mA
